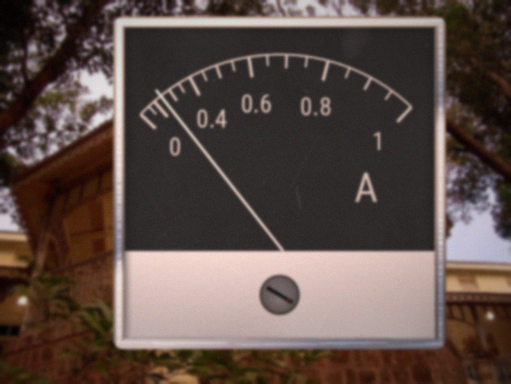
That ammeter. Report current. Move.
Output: 0.25 A
